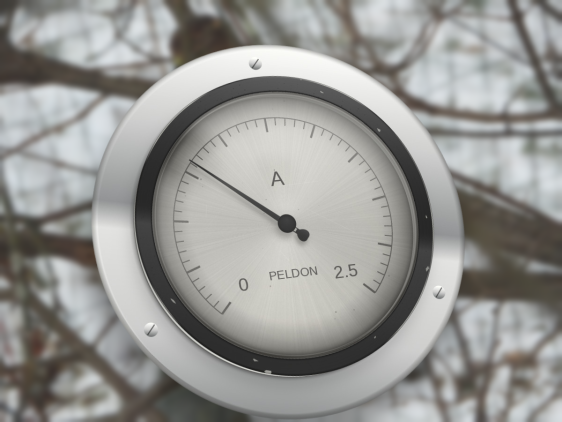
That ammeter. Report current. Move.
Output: 0.8 A
